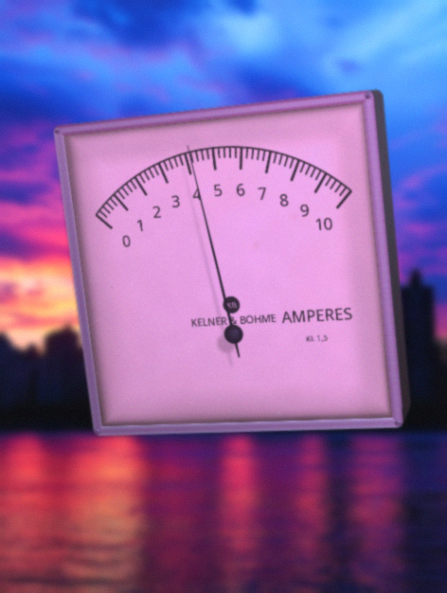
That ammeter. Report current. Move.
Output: 4.2 A
